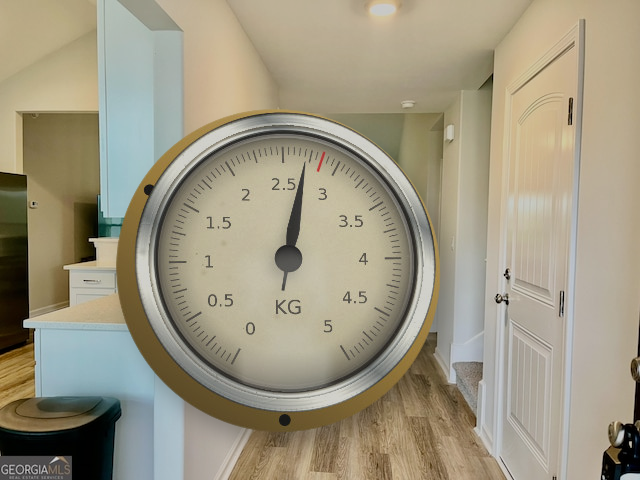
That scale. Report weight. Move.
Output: 2.7 kg
